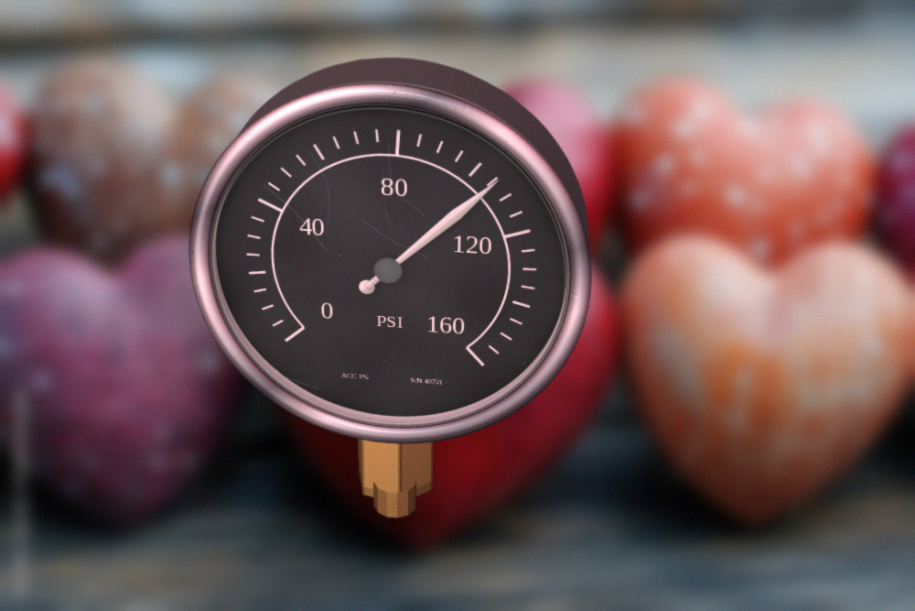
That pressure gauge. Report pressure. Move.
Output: 105 psi
